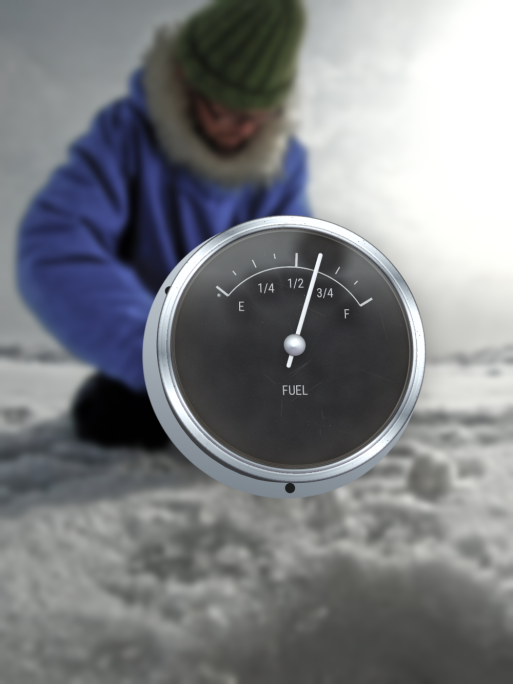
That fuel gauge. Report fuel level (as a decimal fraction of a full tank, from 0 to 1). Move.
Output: 0.625
